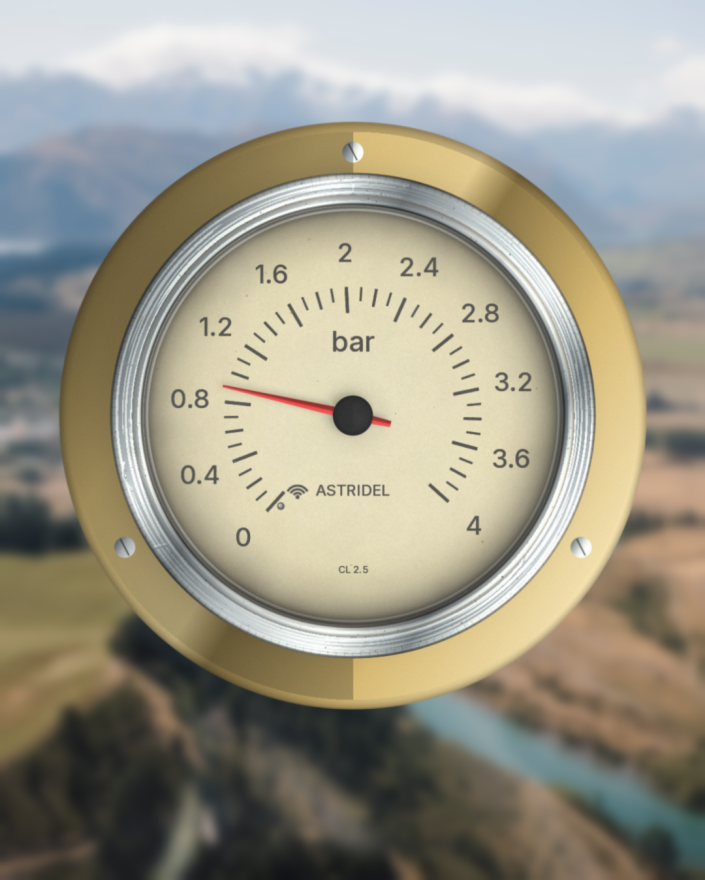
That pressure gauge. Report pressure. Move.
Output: 0.9 bar
